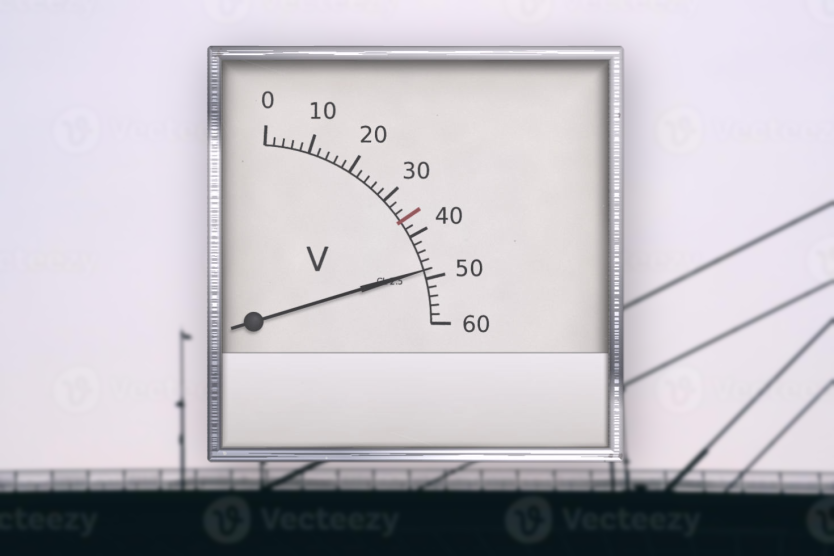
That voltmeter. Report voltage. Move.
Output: 48 V
